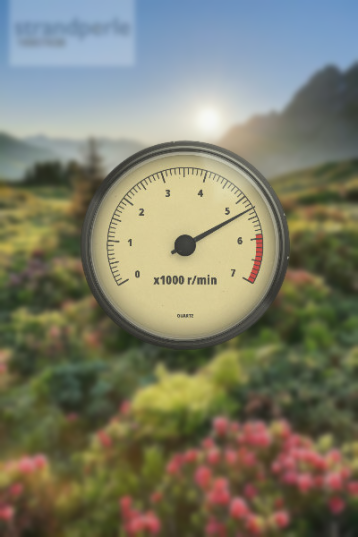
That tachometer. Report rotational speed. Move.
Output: 5300 rpm
